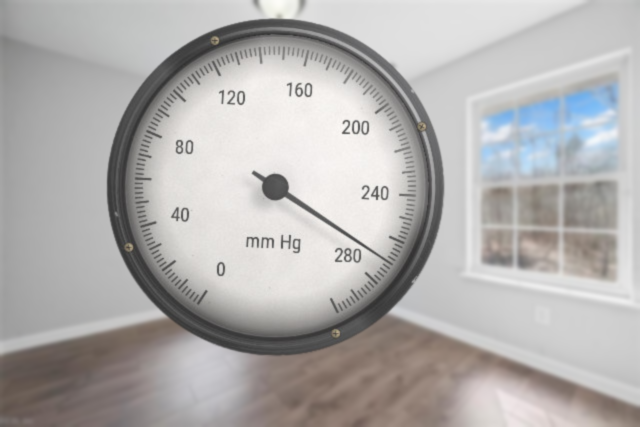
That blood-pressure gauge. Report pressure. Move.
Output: 270 mmHg
